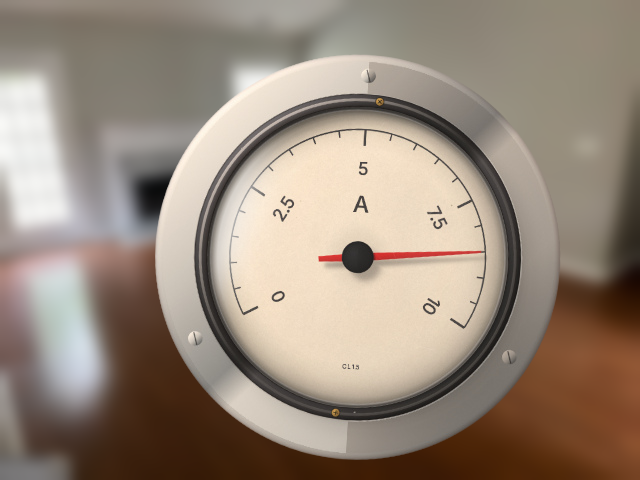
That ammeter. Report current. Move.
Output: 8.5 A
